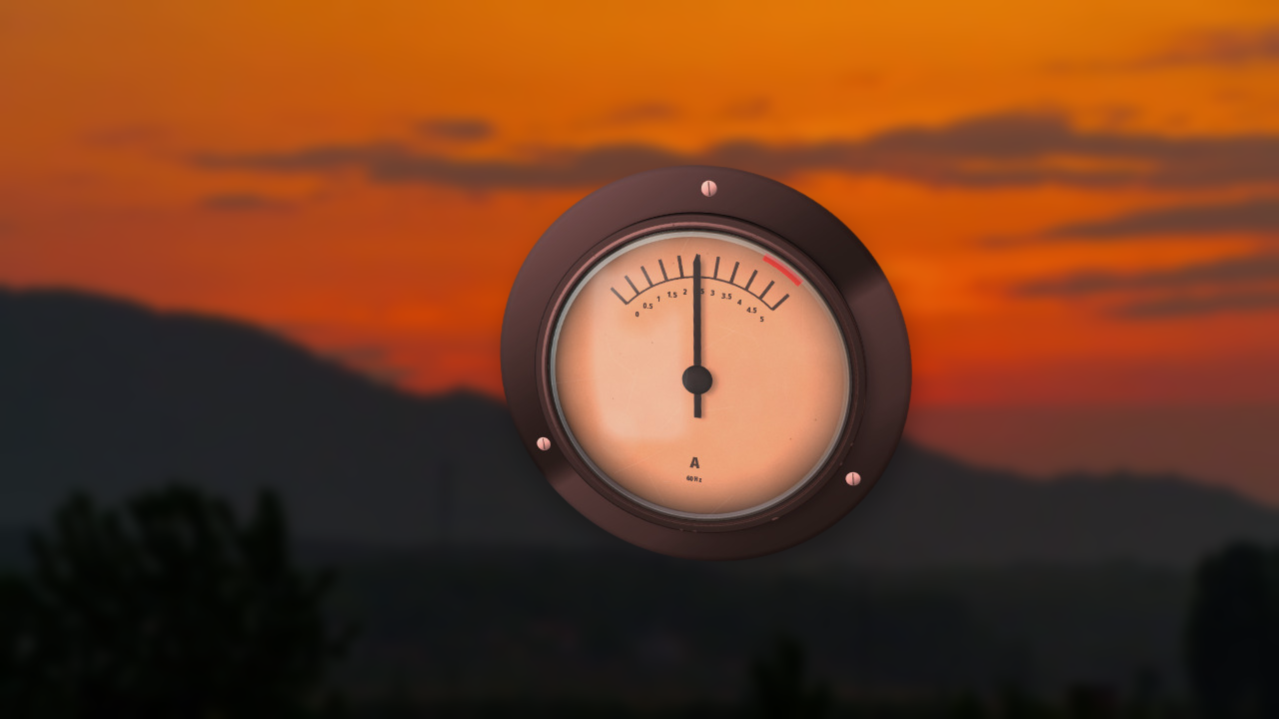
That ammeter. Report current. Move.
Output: 2.5 A
